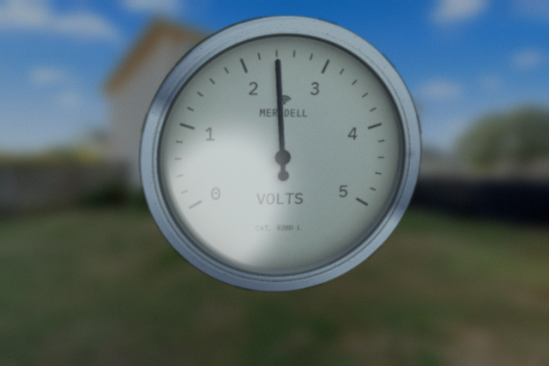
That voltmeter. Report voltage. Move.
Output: 2.4 V
